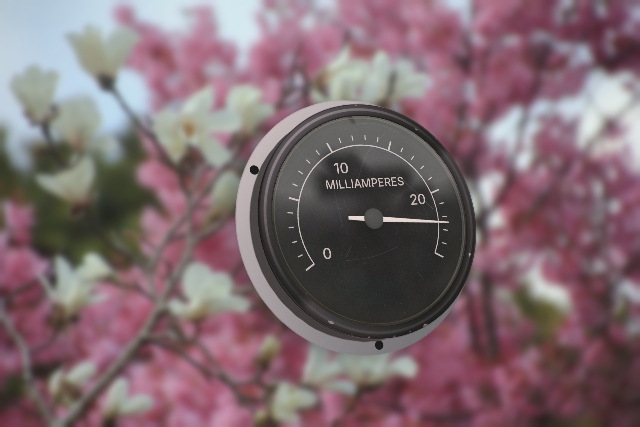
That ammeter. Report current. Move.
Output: 22.5 mA
